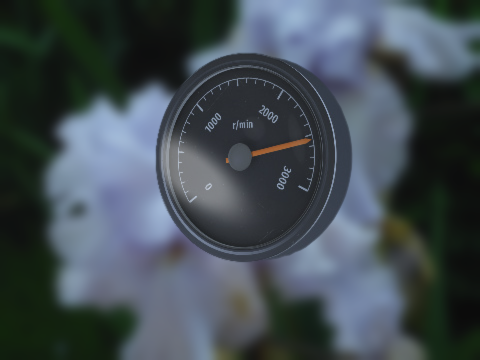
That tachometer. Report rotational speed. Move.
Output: 2550 rpm
